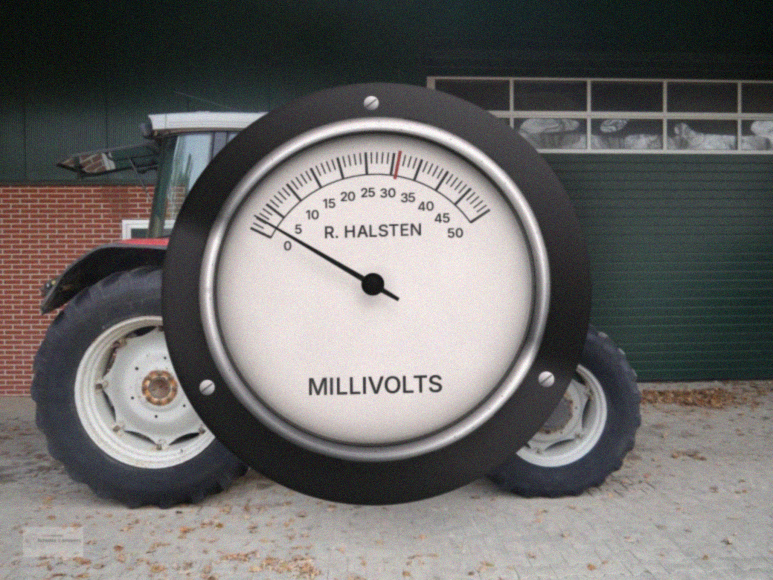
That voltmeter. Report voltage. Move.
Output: 2 mV
